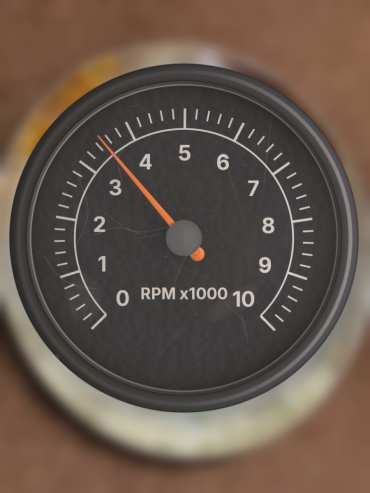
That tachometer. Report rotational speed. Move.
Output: 3500 rpm
